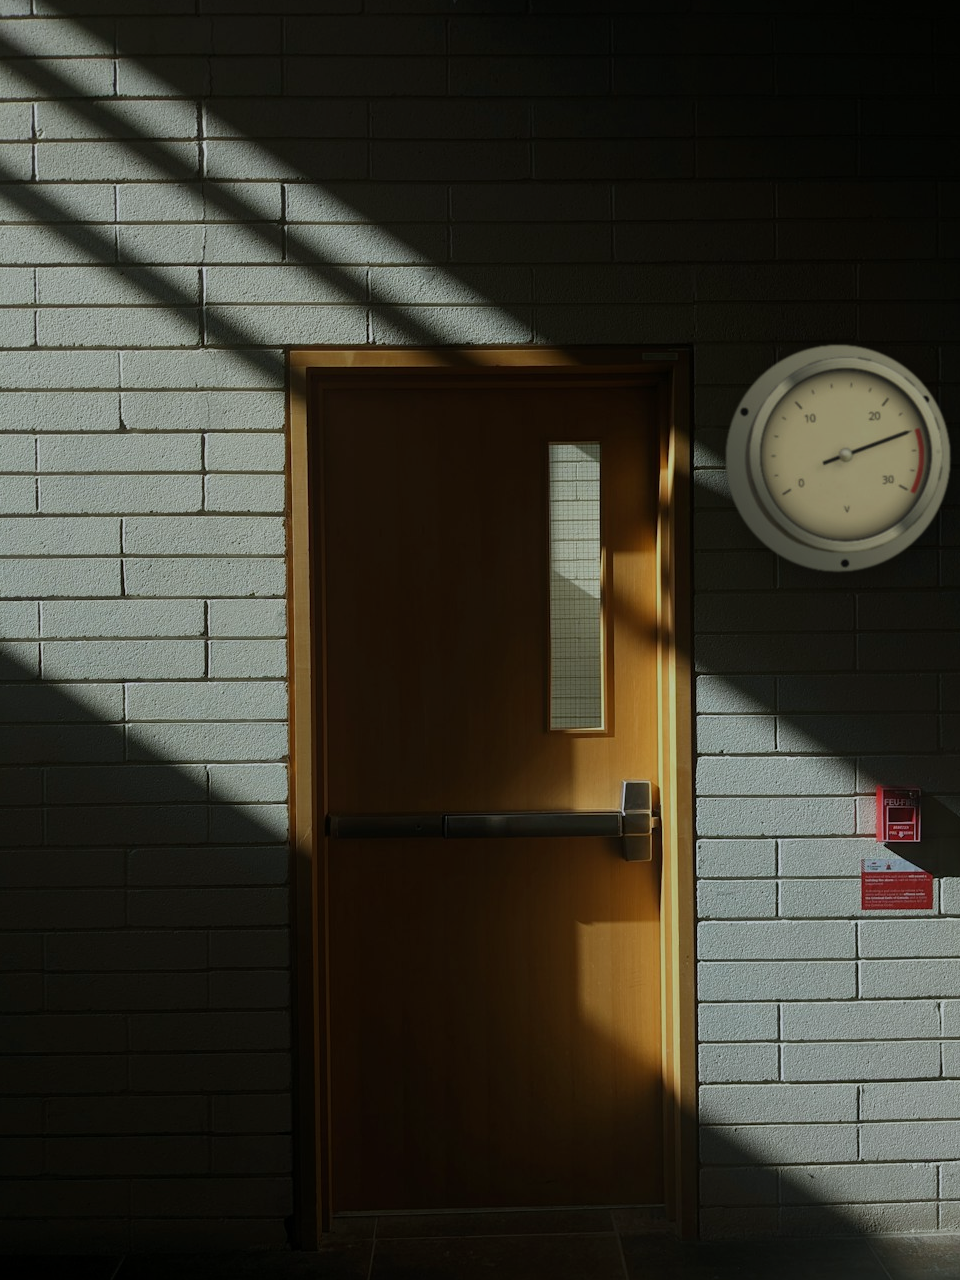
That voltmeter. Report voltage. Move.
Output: 24 V
